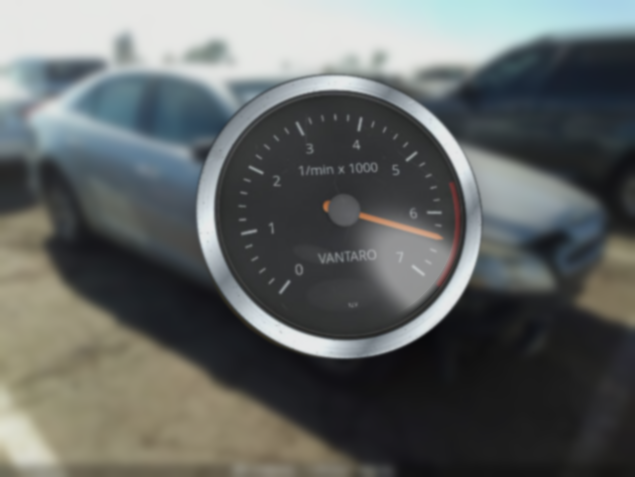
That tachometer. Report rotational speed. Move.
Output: 6400 rpm
